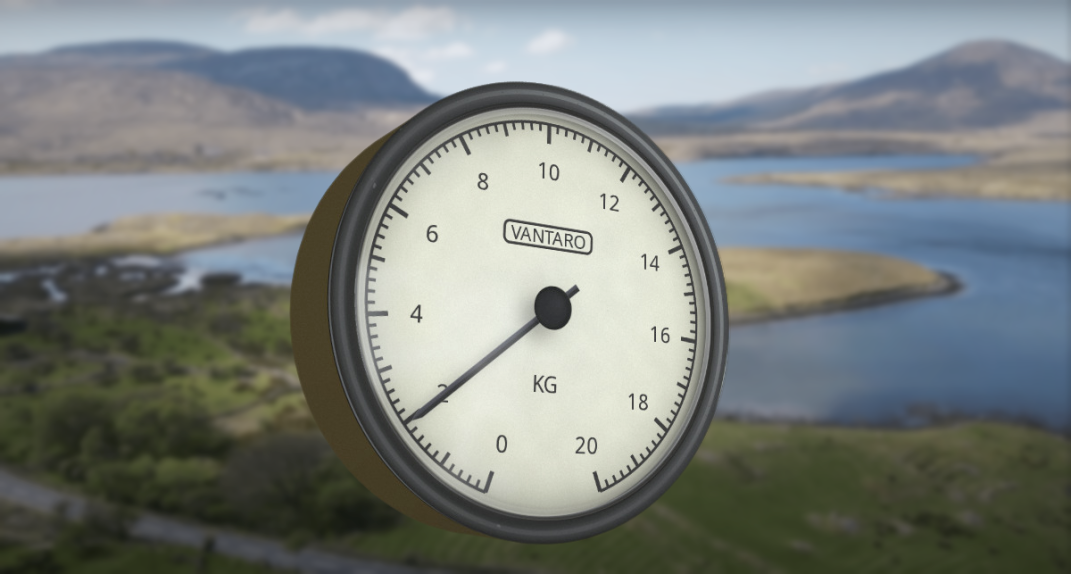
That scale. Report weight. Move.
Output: 2 kg
